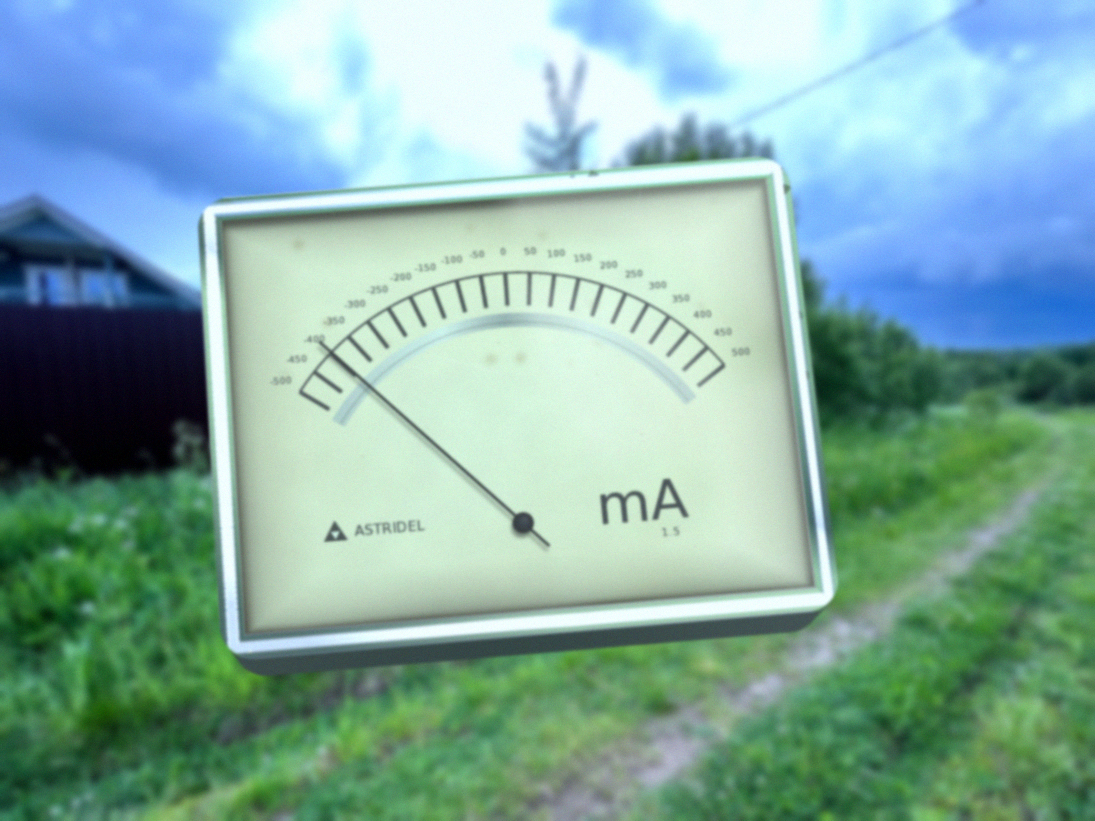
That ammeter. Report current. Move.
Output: -400 mA
